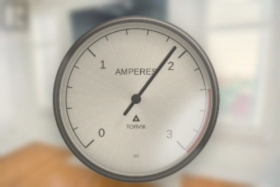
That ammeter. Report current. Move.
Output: 1.9 A
